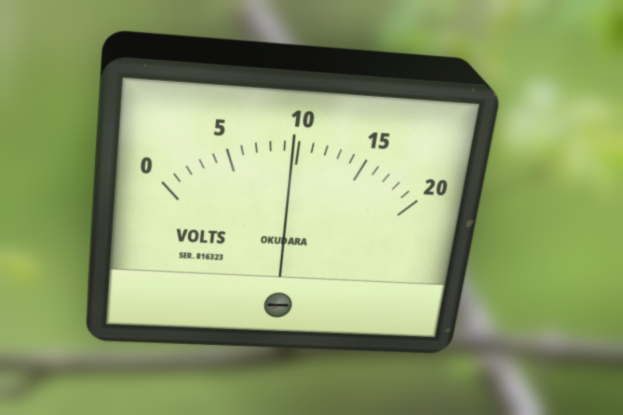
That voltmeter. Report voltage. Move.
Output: 9.5 V
